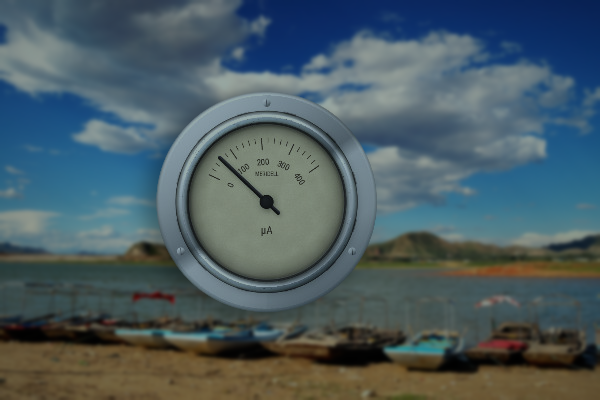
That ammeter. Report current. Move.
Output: 60 µA
